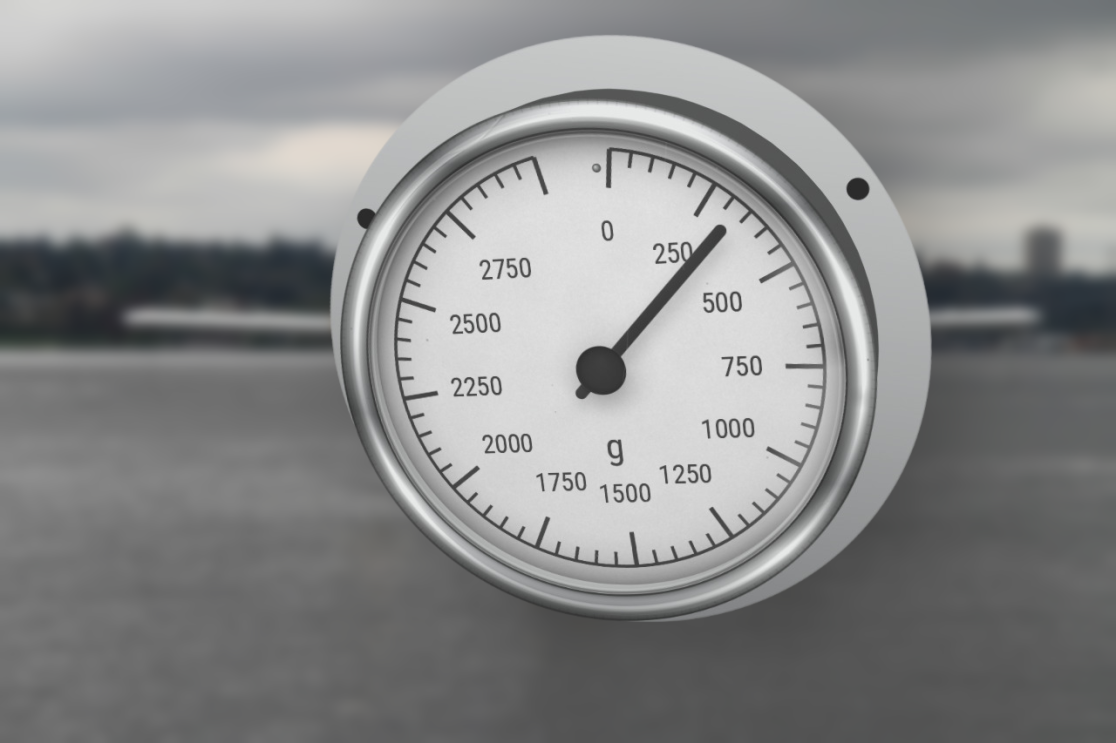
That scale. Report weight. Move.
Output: 325 g
